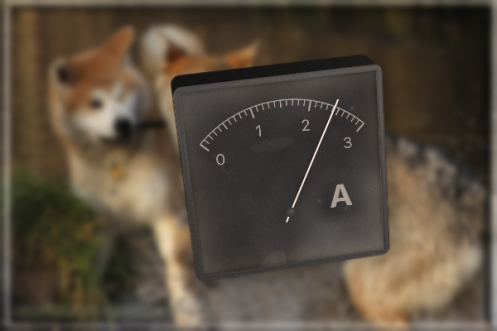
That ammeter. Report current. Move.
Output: 2.4 A
